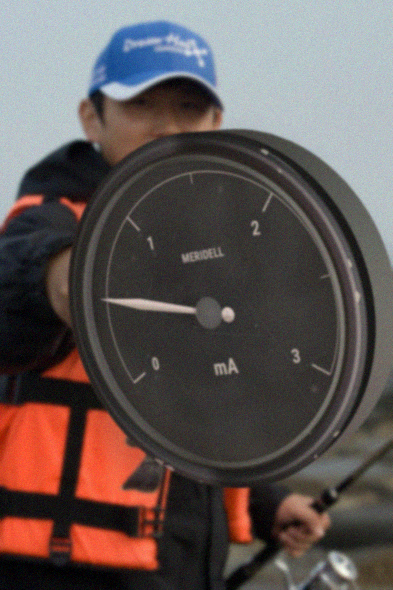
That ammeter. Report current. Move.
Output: 0.5 mA
